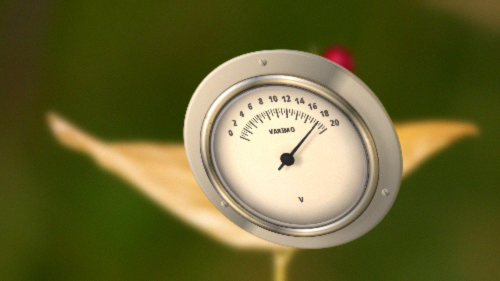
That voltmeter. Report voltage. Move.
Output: 18 V
